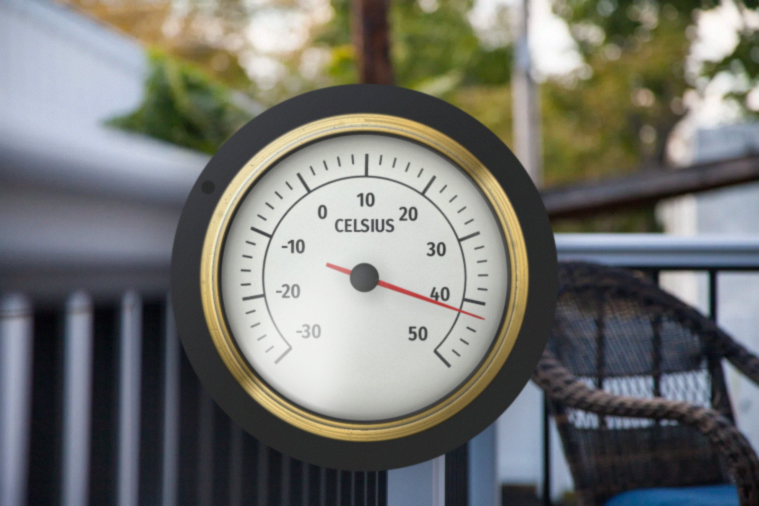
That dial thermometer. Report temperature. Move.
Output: 42 °C
